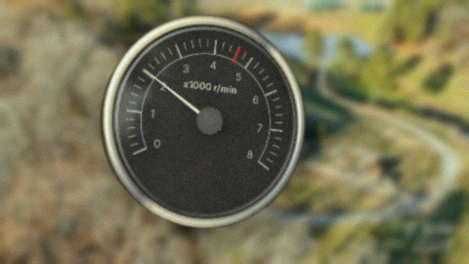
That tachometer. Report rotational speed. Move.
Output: 2000 rpm
